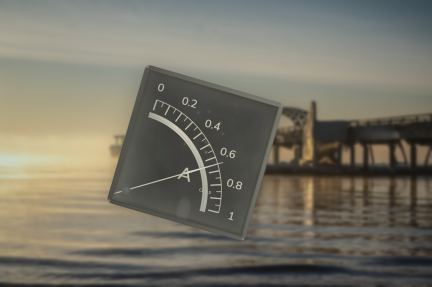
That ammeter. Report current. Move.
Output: 0.65 A
